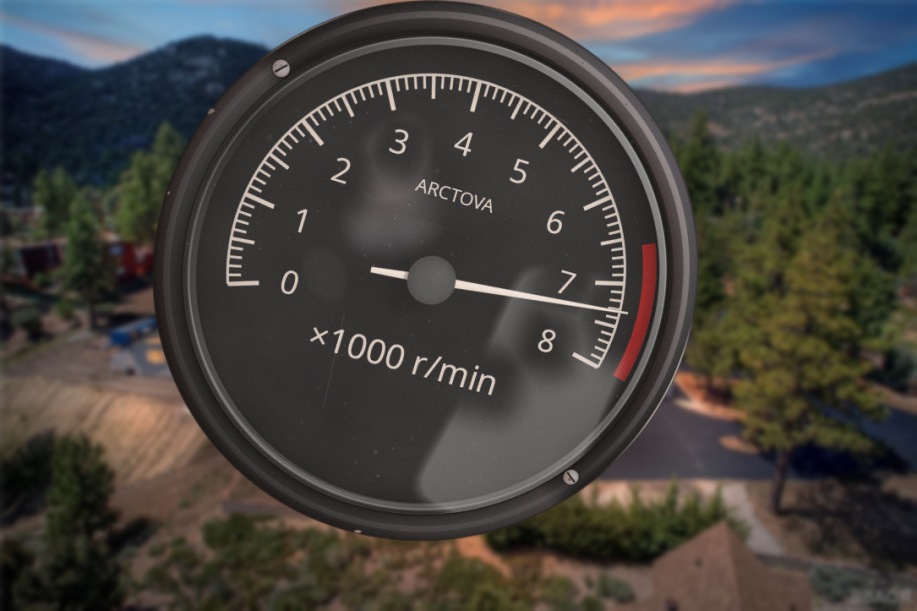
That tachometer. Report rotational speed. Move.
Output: 7300 rpm
